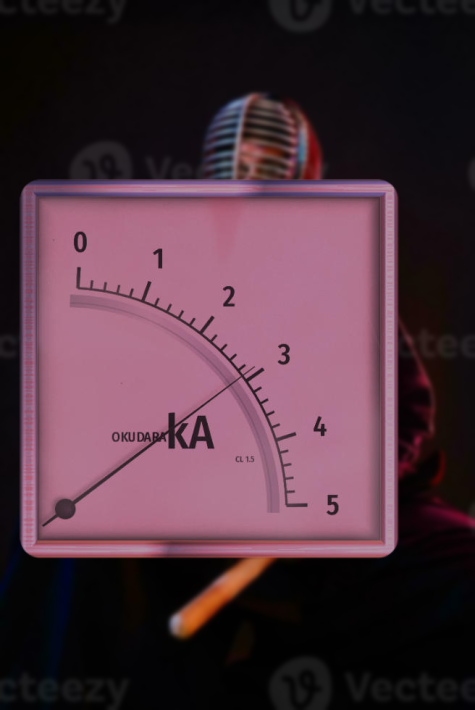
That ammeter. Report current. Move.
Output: 2.9 kA
